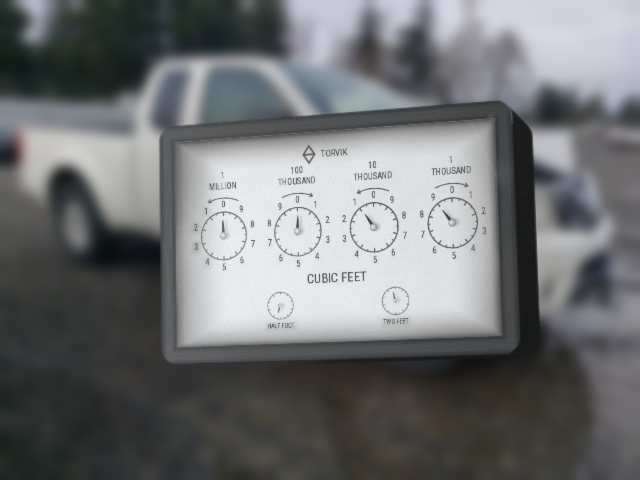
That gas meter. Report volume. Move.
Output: 900 ft³
